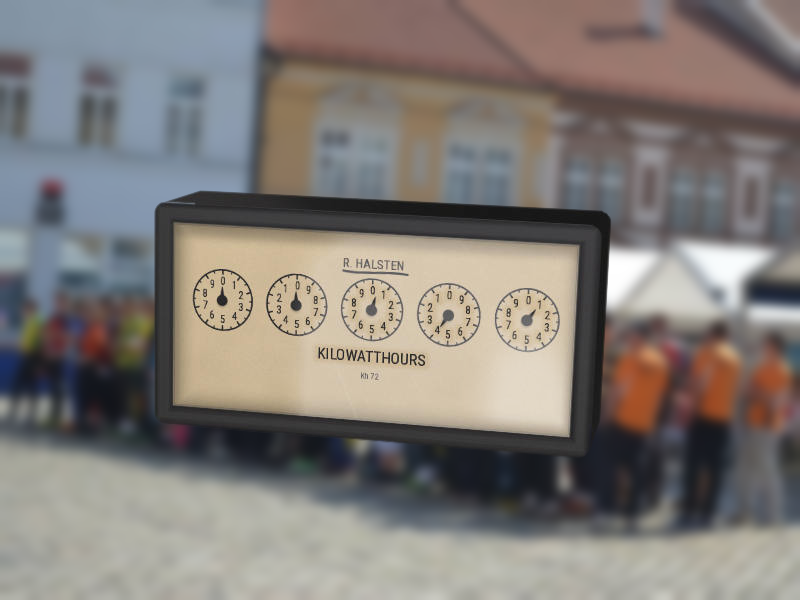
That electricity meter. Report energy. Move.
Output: 41 kWh
